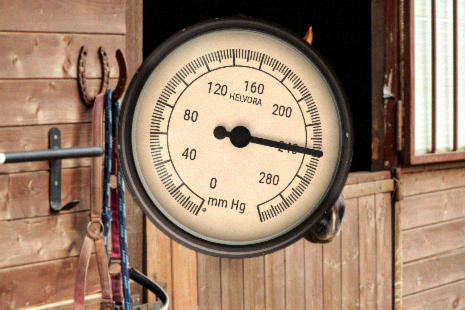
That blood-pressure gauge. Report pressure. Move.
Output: 240 mmHg
